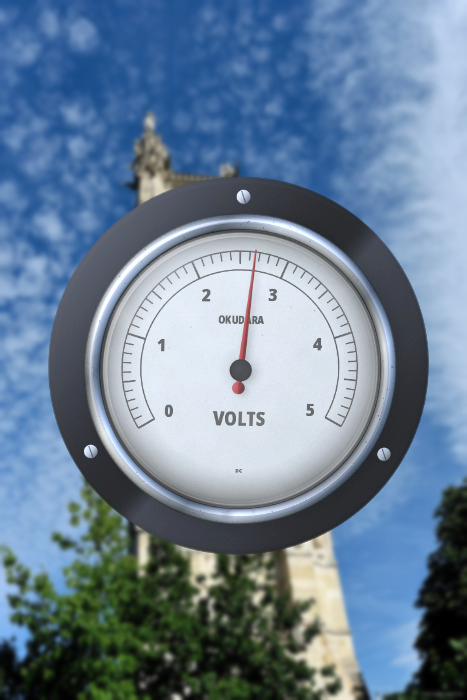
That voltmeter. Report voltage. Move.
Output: 2.65 V
